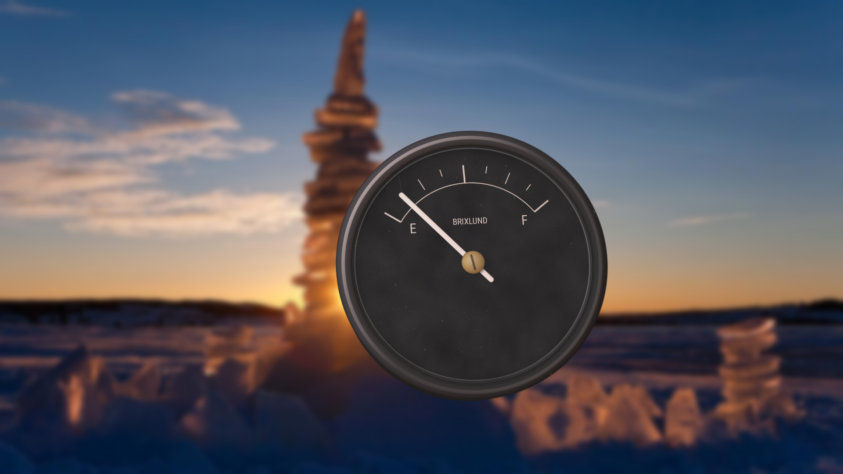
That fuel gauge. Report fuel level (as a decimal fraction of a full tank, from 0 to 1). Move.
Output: 0.125
